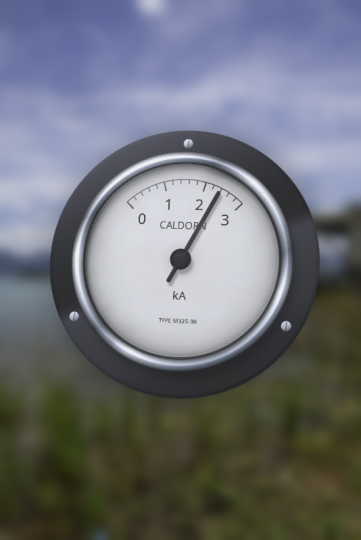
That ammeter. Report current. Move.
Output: 2.4 kA
